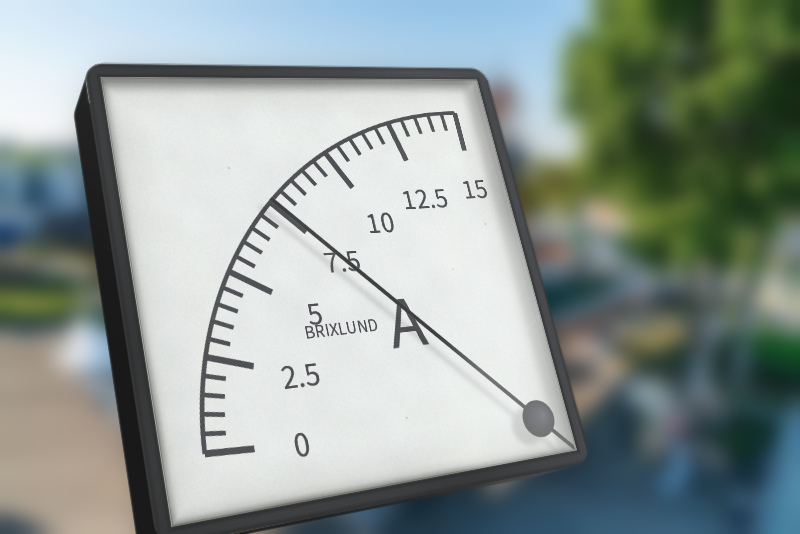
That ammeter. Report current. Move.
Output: 7.5 A
